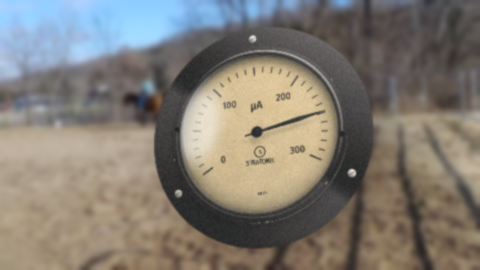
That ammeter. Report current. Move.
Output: 250 µA
